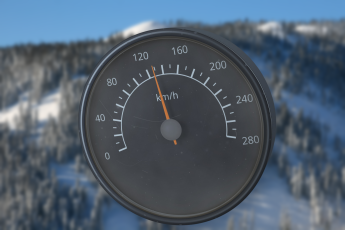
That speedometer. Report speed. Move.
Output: 130 km/h
